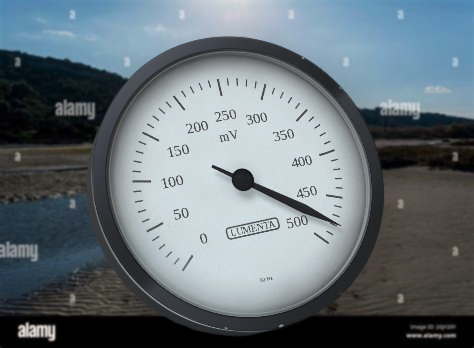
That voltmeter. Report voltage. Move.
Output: 480 mV
